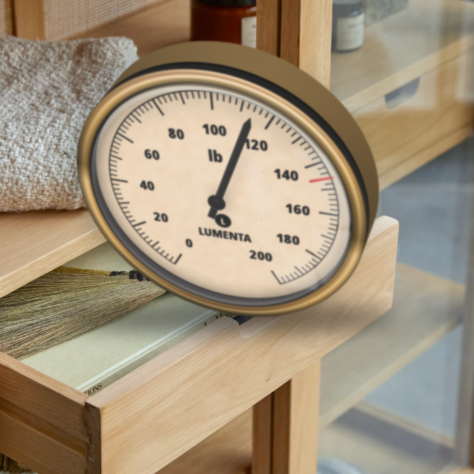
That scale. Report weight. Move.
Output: 114 lb
